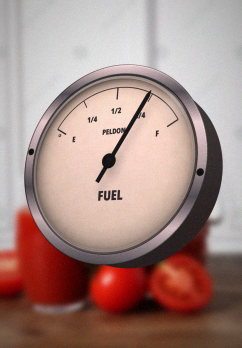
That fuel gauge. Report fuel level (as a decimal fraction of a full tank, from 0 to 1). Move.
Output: 0.75
